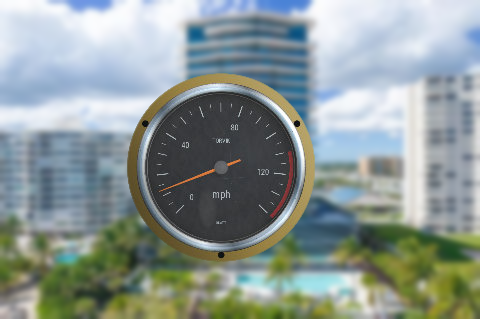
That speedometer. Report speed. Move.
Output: 12.5 mph
